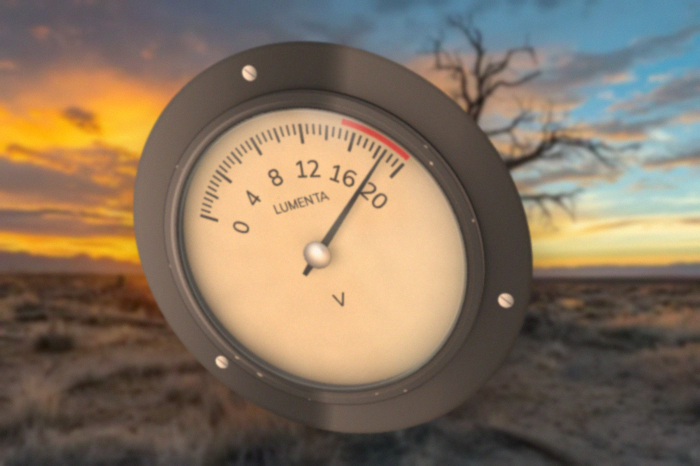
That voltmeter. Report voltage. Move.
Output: 18.5 V
